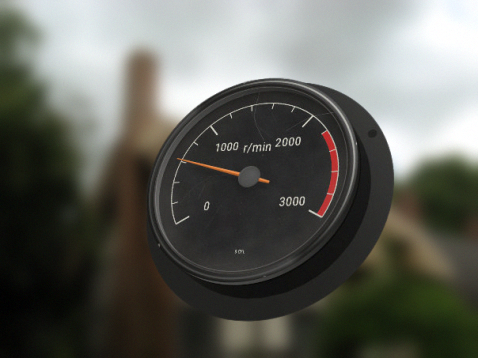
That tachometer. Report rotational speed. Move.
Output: 600 rpm
